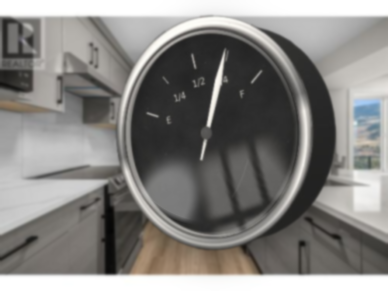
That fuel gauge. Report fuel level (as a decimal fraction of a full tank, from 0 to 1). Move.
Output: 0.75
